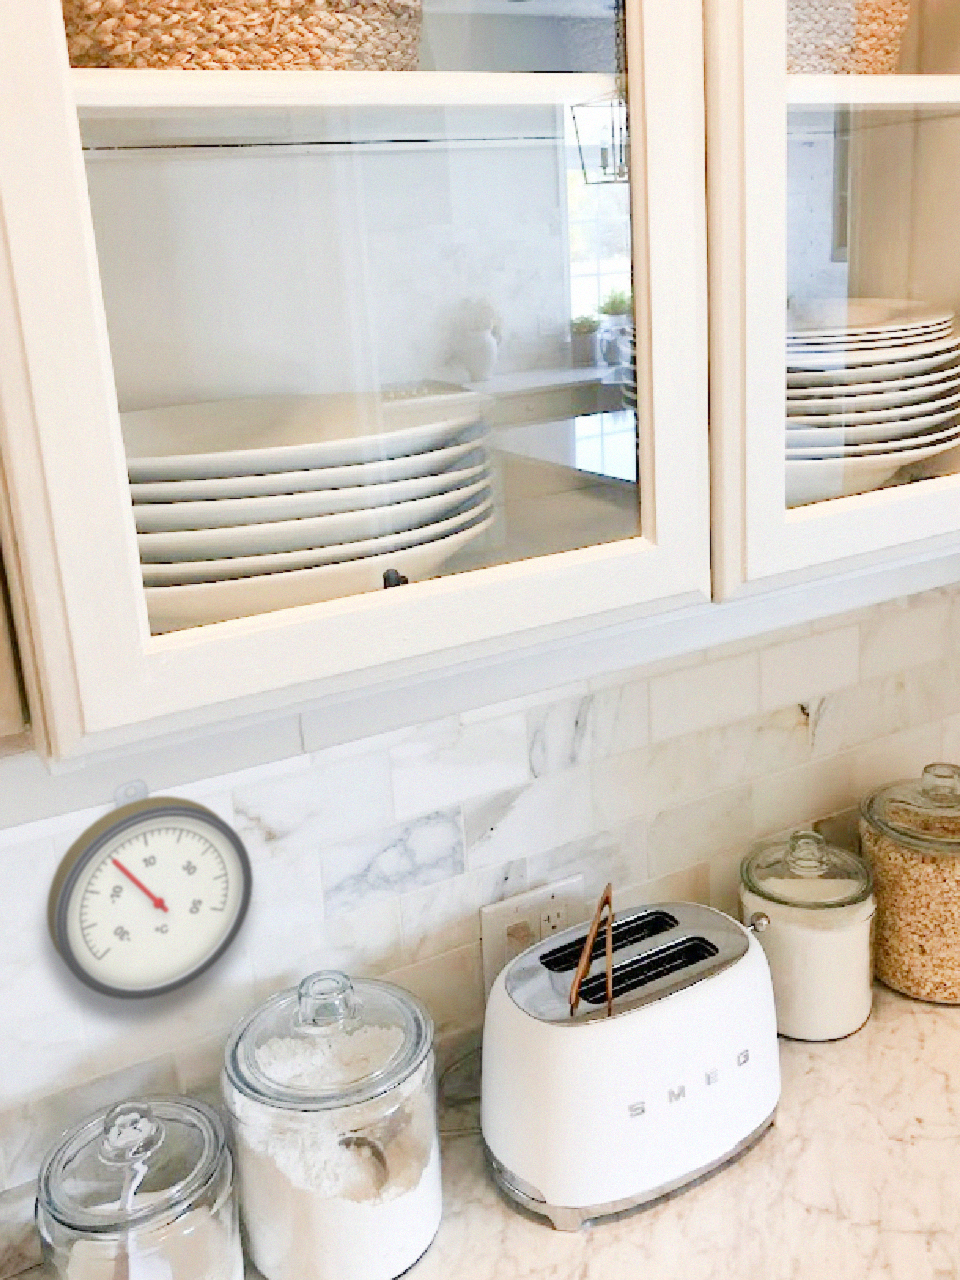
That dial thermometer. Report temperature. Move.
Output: 0 °C
